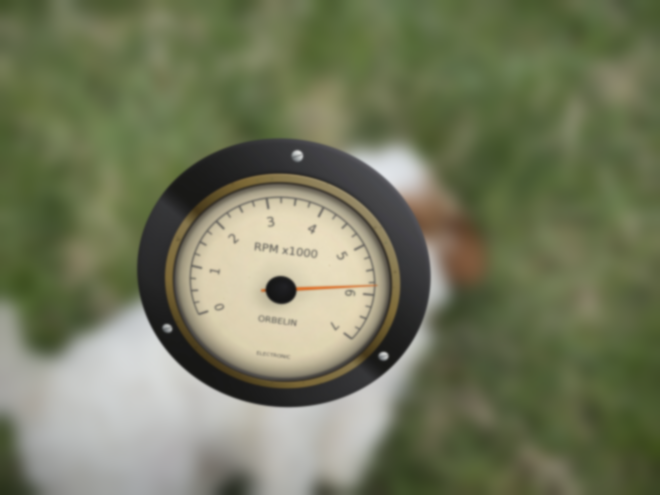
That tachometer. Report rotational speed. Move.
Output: 5750 rpm
